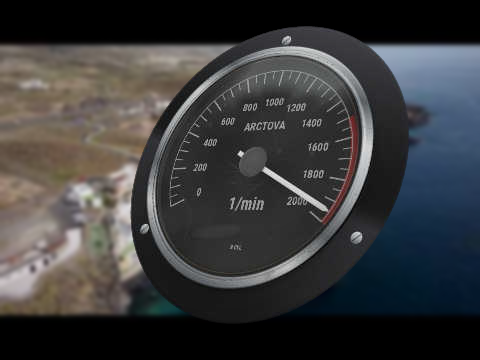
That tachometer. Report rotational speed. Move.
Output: 1950 rpm
